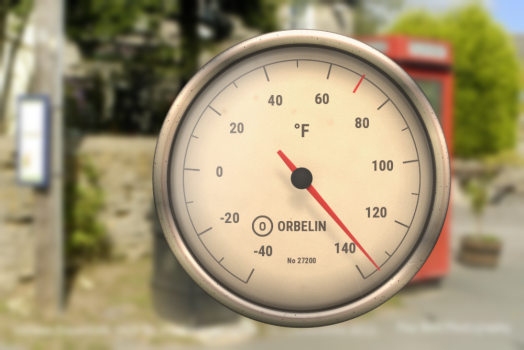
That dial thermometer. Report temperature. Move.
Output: 135 °F
